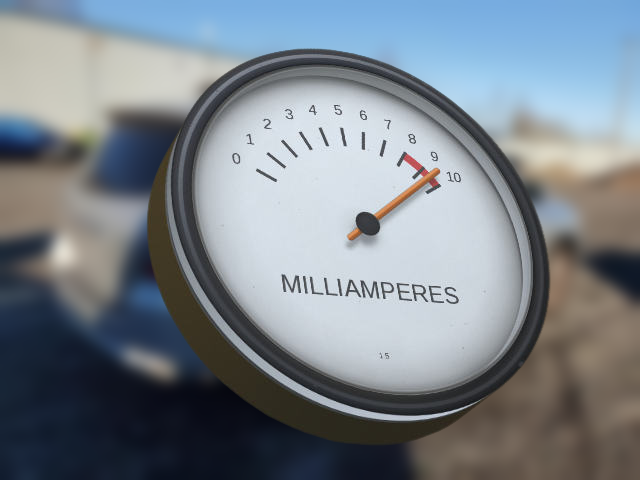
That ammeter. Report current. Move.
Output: 9.5 mA
